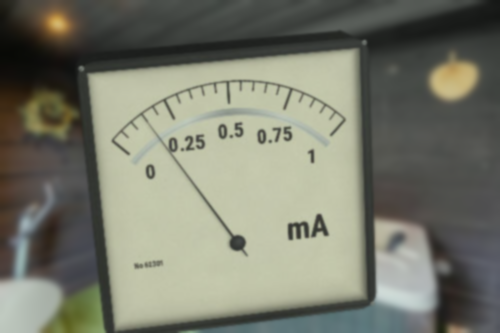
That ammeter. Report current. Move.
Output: 0.15 mA
